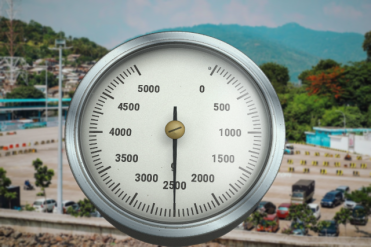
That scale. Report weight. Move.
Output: 2500 g
